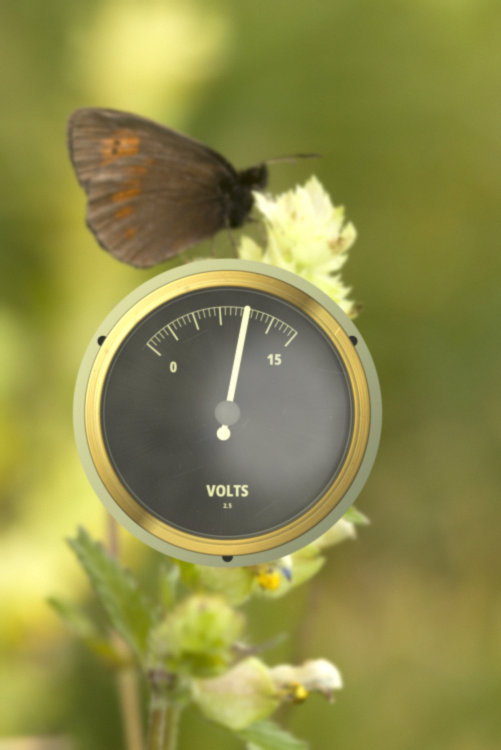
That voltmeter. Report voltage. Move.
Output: 10 V
